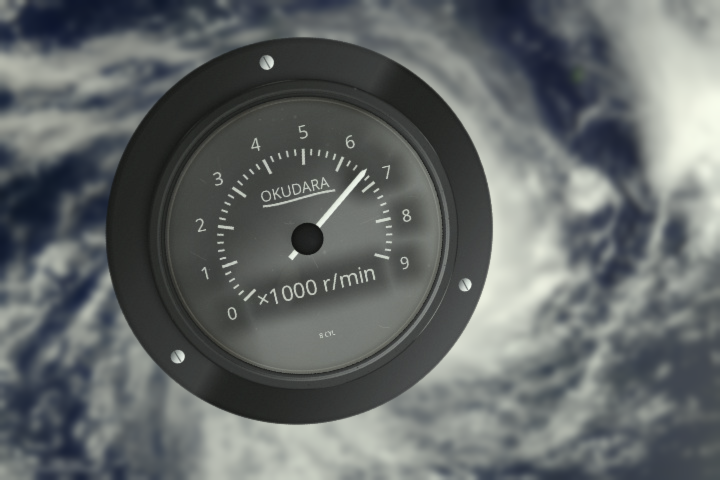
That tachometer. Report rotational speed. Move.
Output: 6600 rpm
